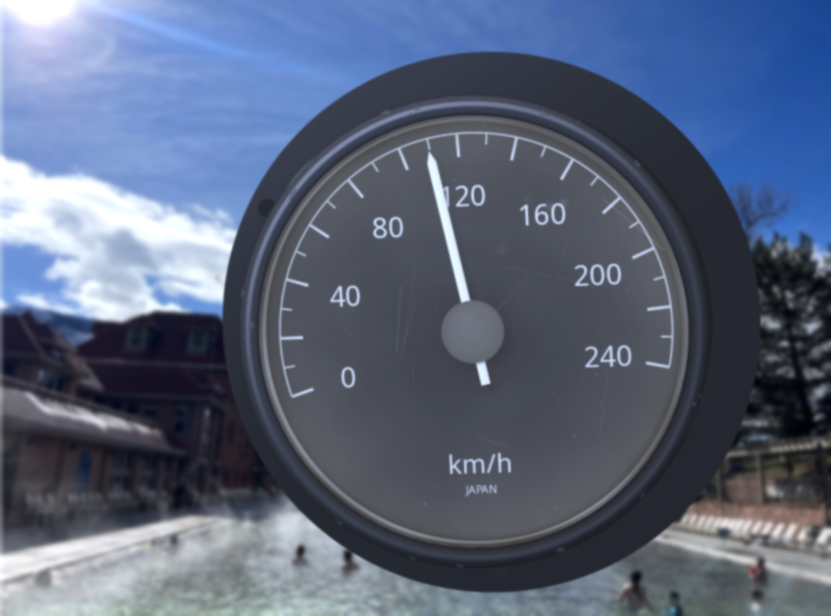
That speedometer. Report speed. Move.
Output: 110 km/h
